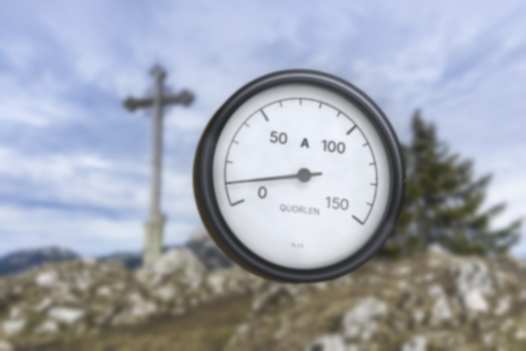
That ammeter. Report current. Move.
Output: 10 A
